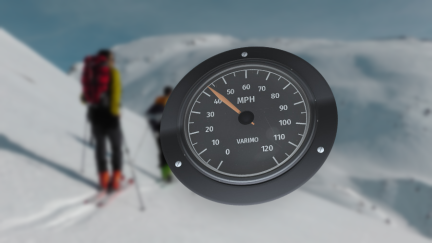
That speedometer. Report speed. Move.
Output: 42.5 mph
